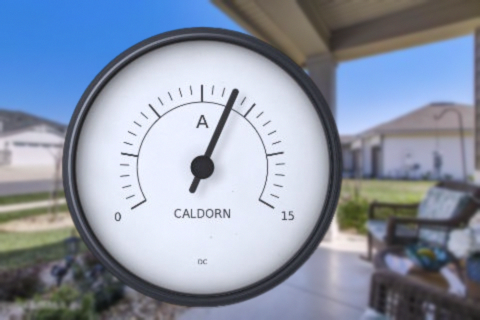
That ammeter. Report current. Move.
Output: 9 A
